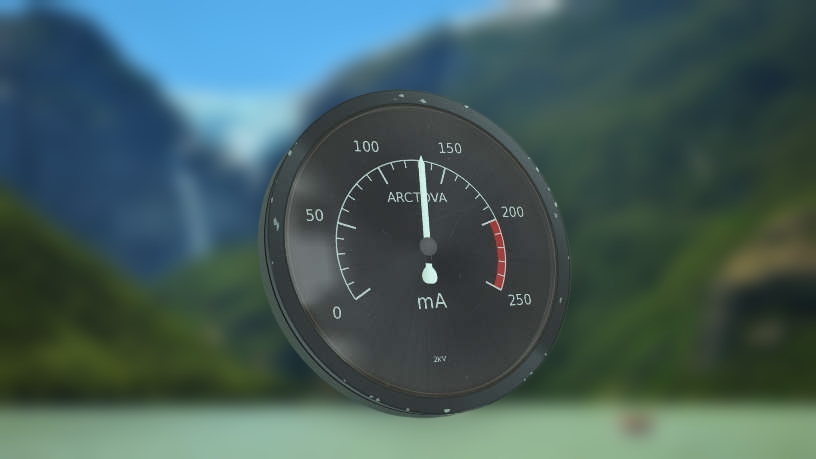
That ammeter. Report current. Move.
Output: 130 mA
